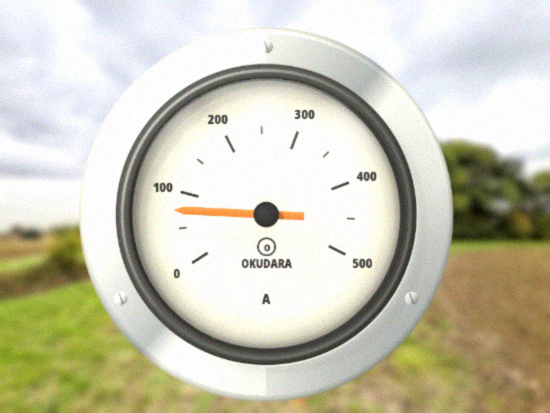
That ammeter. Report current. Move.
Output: 75 A
